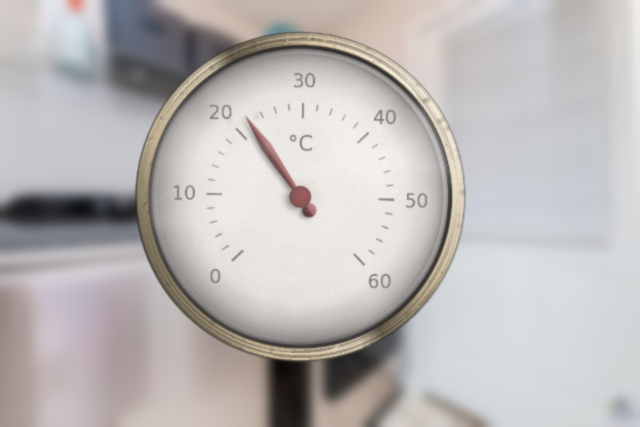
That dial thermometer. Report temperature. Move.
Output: 22 °C
